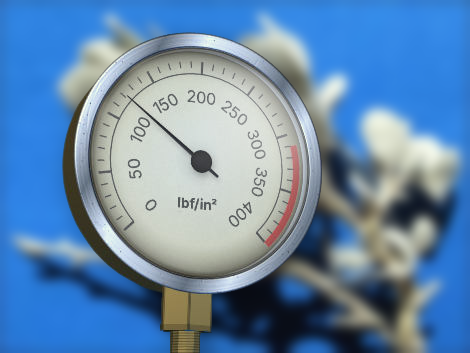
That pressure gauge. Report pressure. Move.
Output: 120 psi
